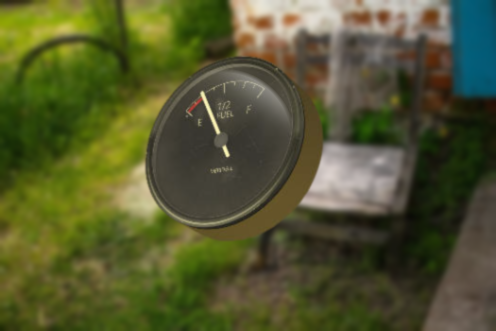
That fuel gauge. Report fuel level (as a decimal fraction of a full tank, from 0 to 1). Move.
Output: 0.25
